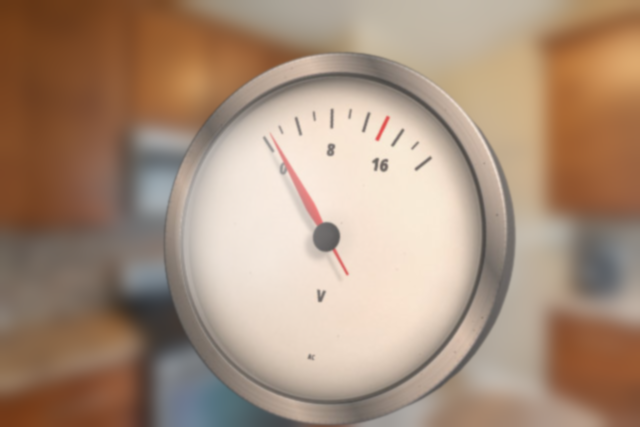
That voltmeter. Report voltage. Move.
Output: 1 V
